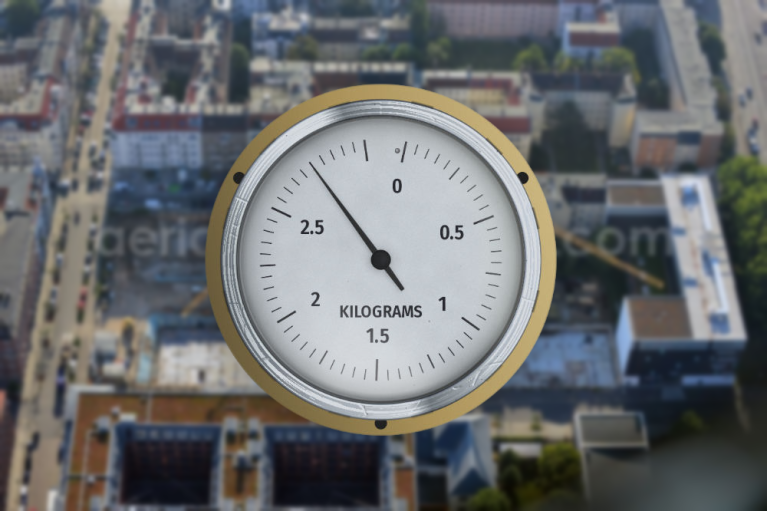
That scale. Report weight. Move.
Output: 2.75 kg
